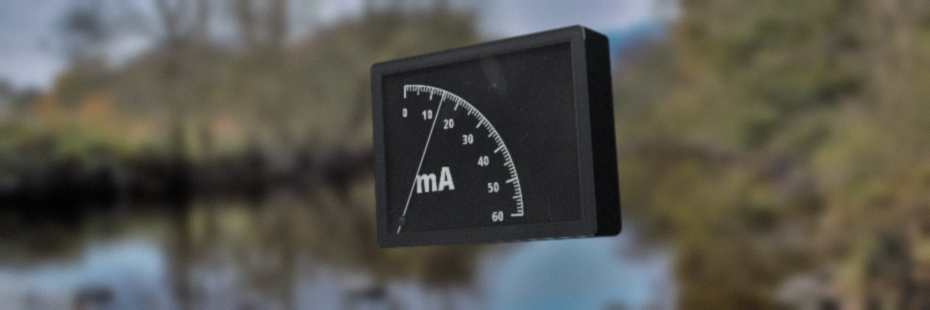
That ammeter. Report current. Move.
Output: 15 mA
